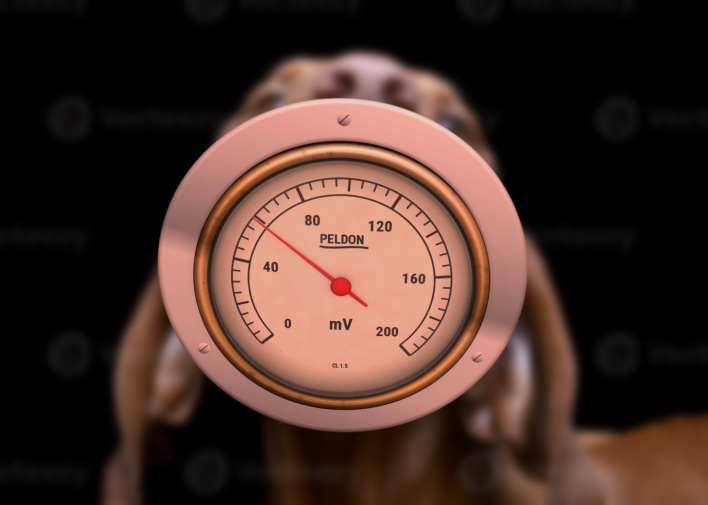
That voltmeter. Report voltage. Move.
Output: 60 mV
